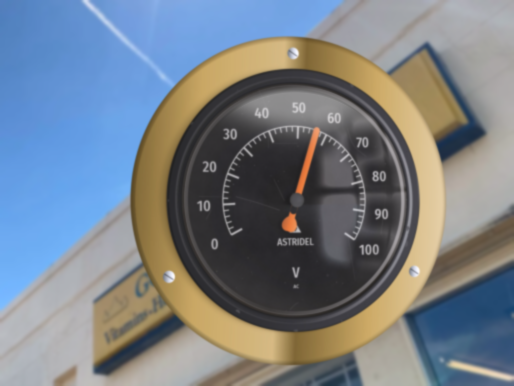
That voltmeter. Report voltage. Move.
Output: 56 V
